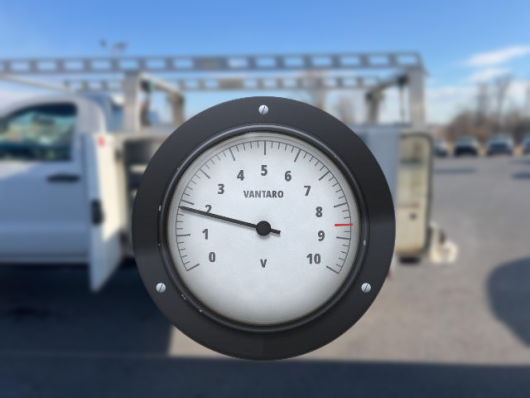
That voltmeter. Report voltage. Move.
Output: 1.8 V
